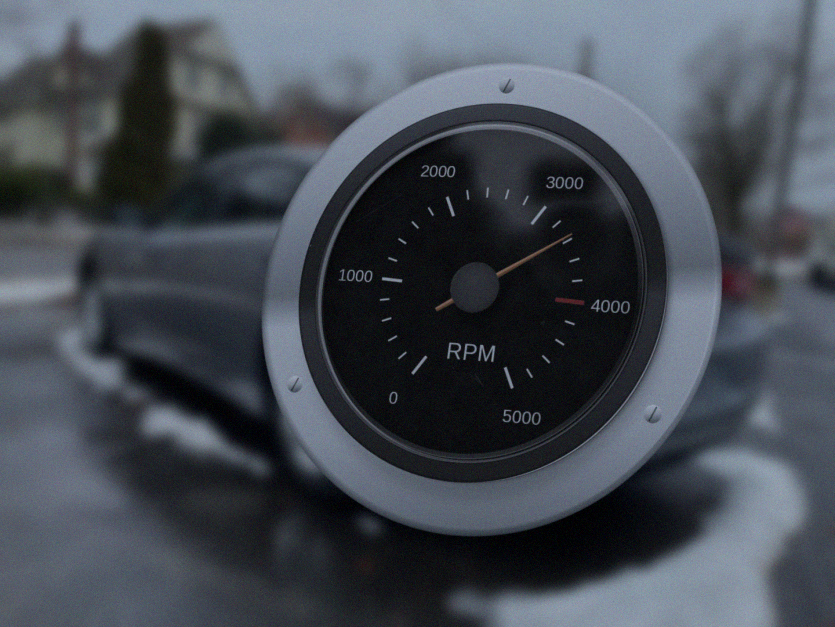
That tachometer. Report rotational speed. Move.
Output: 3400 rpm
